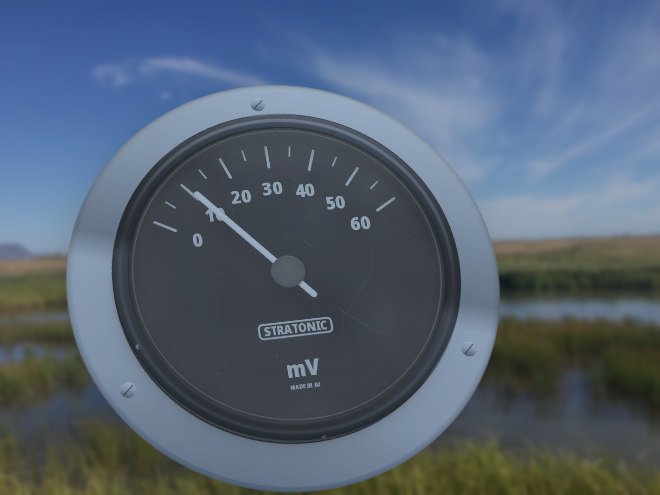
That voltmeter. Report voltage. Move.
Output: 10 mV
